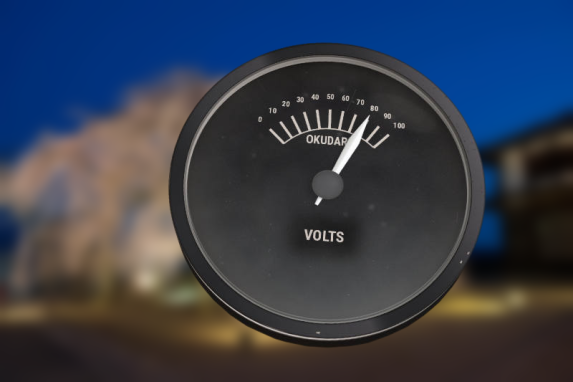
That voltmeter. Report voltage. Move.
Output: 80 V
